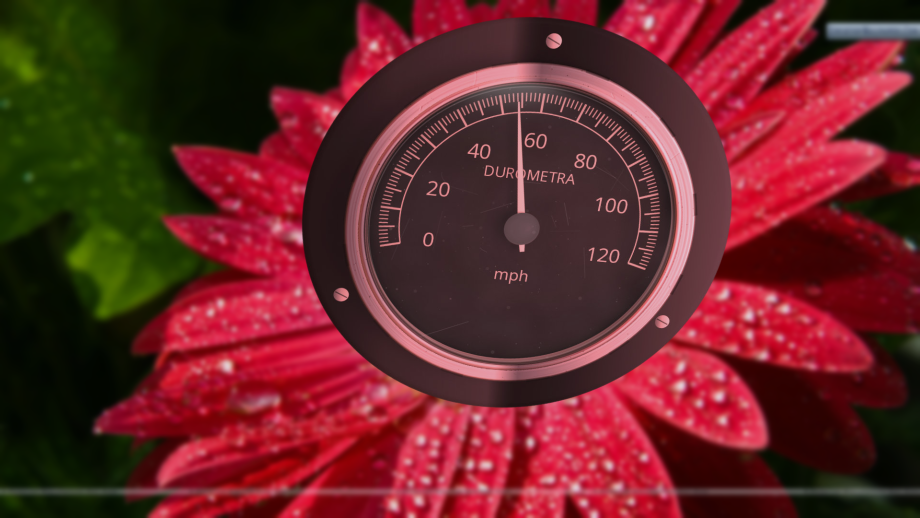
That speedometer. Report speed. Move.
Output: 54 mph
